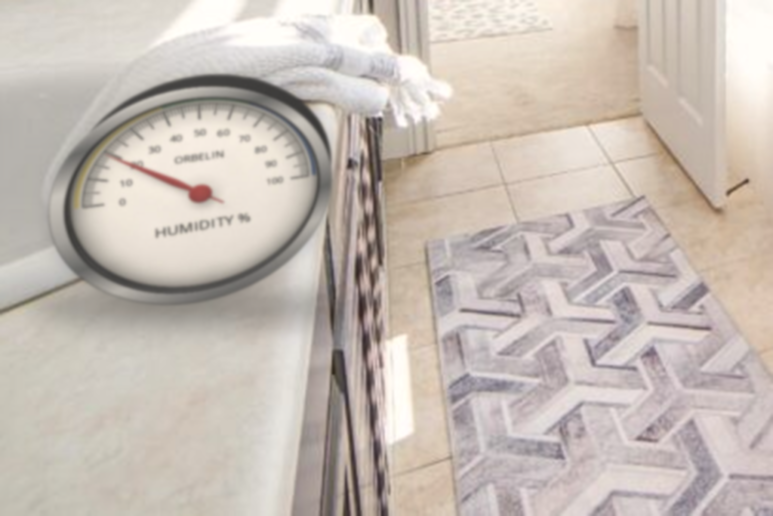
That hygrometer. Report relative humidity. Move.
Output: 20 %
